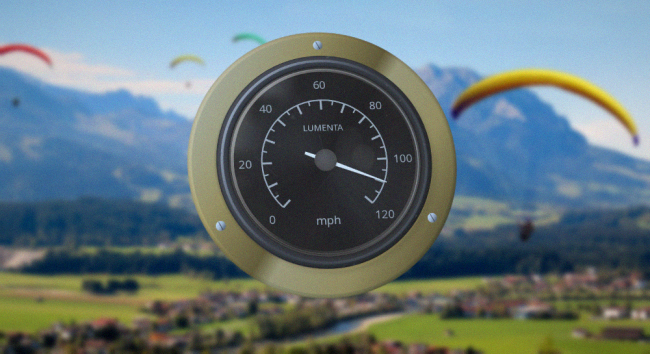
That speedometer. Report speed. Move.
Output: 110 mph
